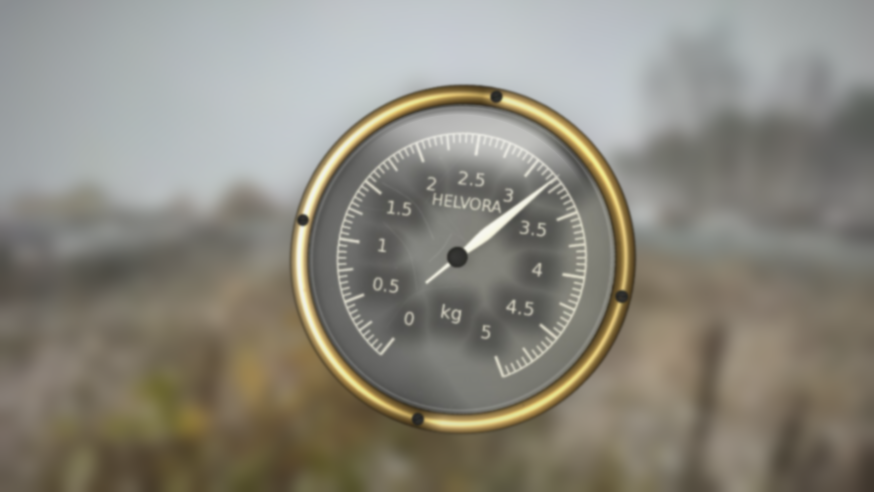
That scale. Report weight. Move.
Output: 3.2 kg
